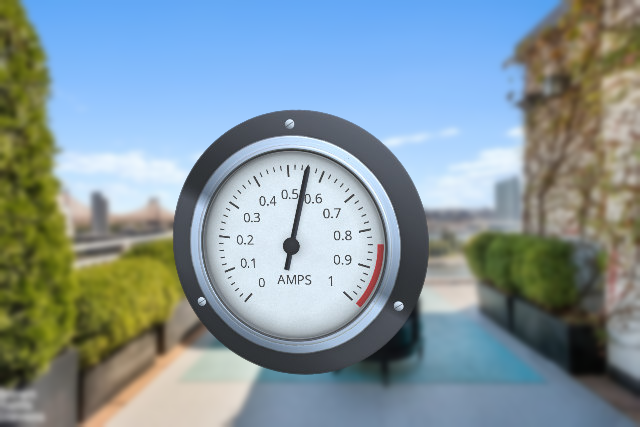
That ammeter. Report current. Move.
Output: 0.56 A
